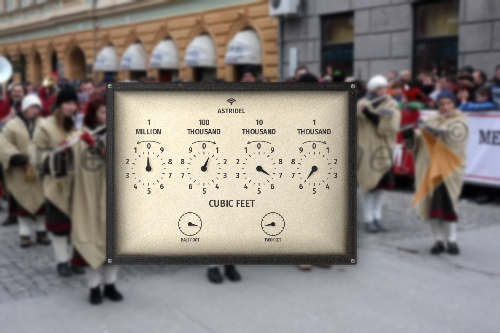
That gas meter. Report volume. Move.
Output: 6600 ft³
